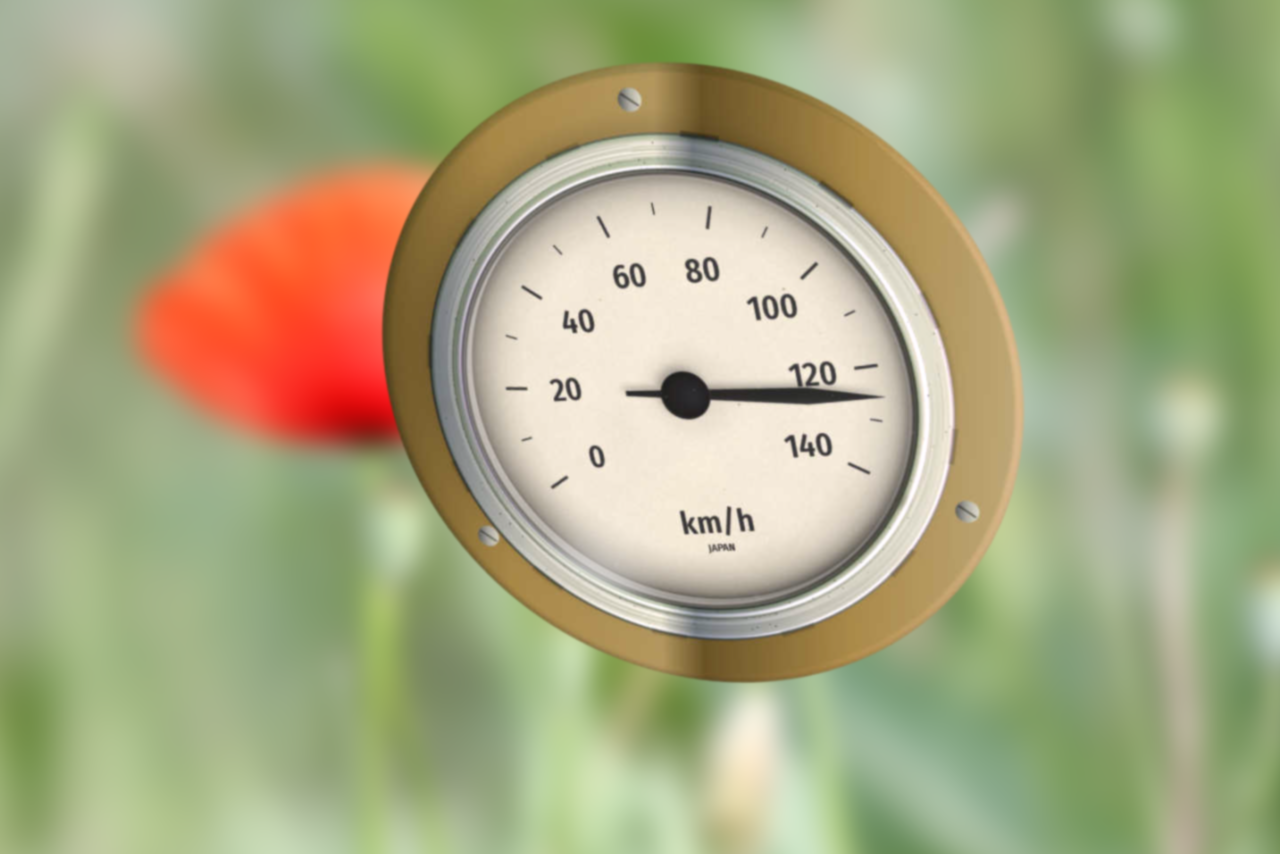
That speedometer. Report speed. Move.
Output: 125 km/h
